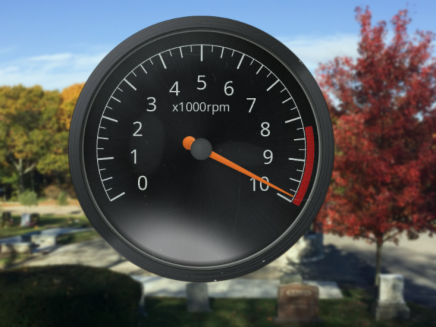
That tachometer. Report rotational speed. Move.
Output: 9875 rpm
